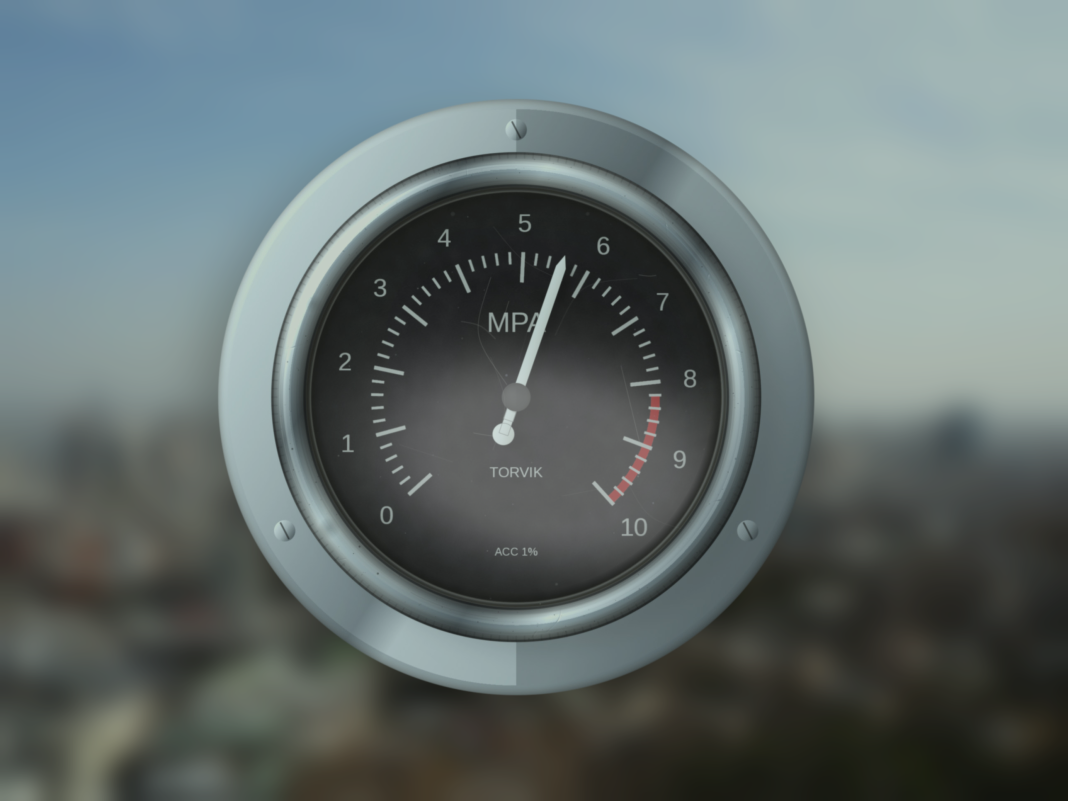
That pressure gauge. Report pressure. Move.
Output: 5.6 MPa
